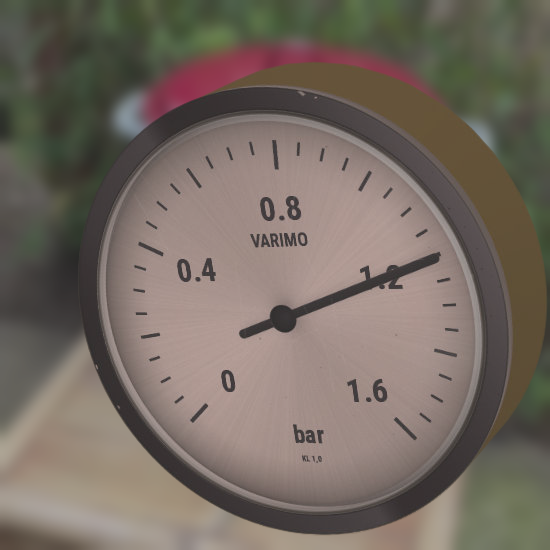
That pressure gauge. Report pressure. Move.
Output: 1.2 bar
